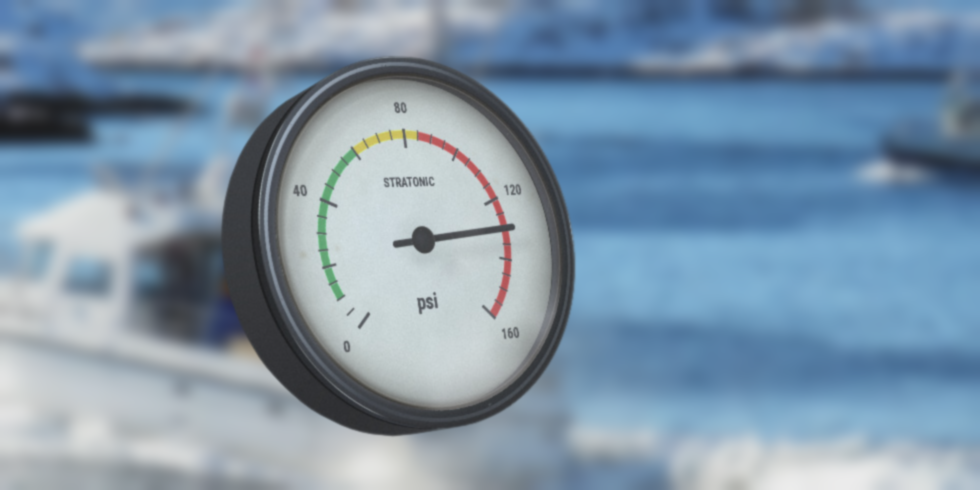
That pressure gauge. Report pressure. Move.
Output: 130 psi
